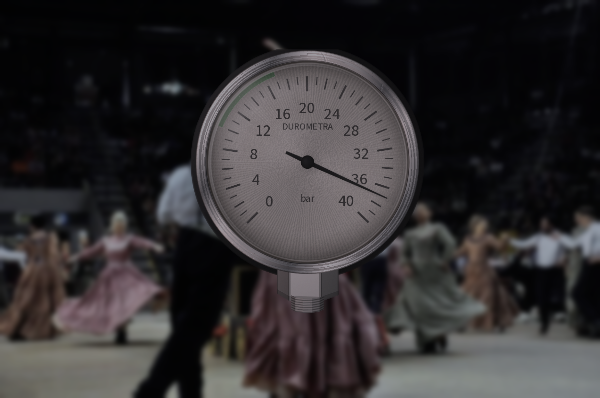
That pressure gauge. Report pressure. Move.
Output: 37 bar
